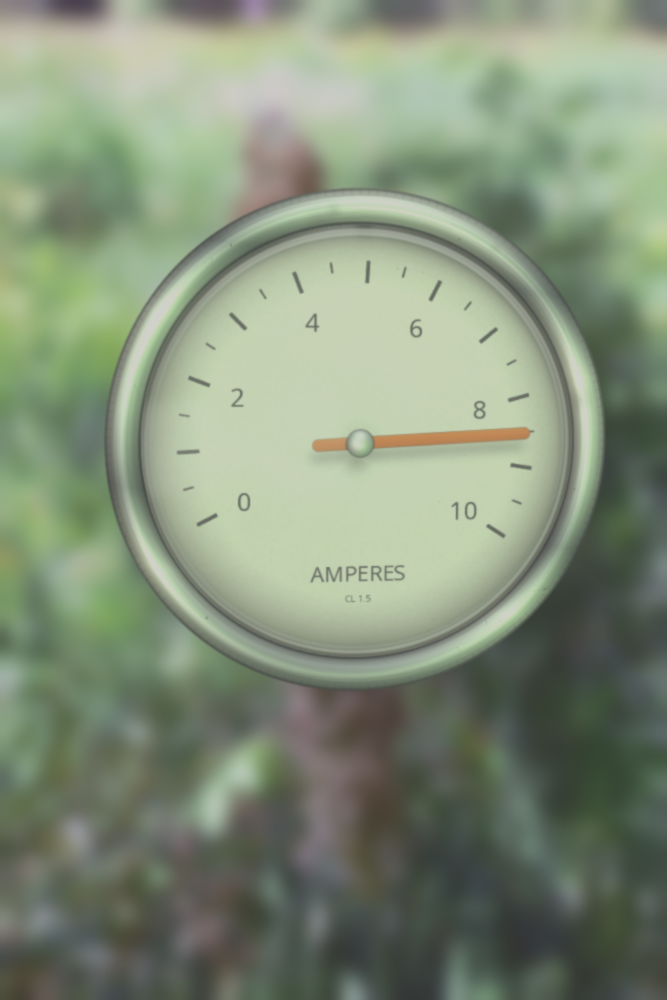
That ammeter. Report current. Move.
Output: 8.5 A
